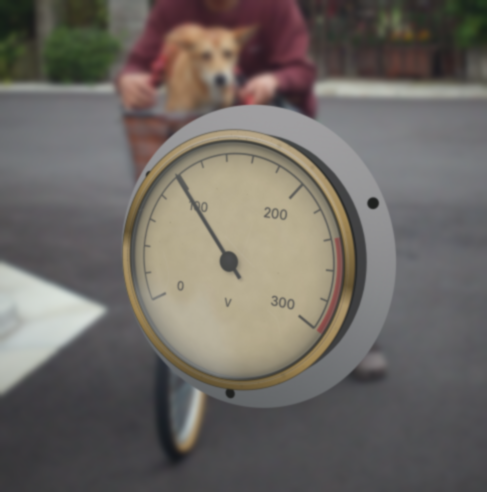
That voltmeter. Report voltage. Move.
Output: 100 V
